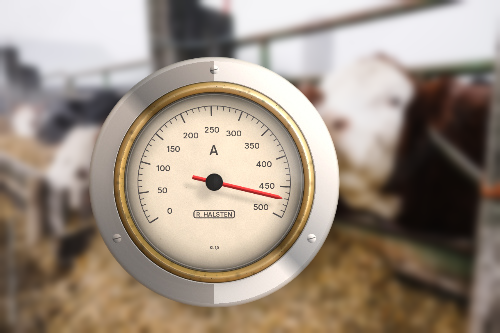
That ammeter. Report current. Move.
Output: 470 A
